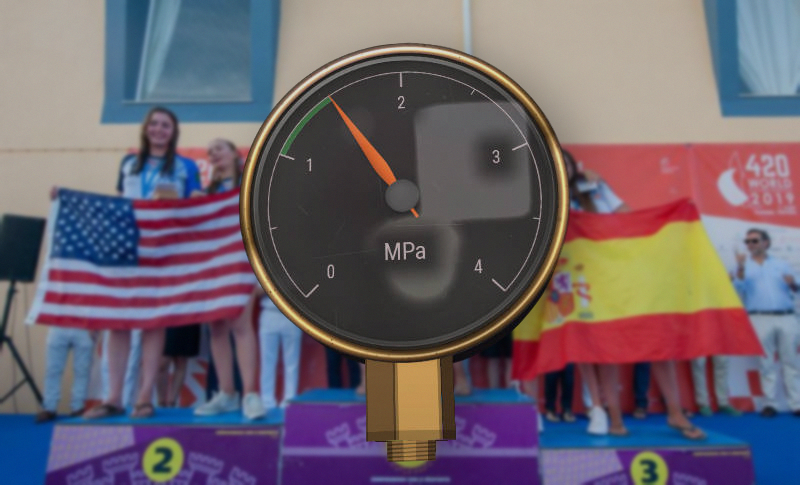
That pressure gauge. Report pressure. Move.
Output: 1.5 MPa
